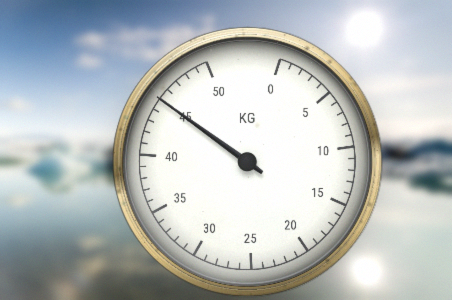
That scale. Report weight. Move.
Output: 45 kg
